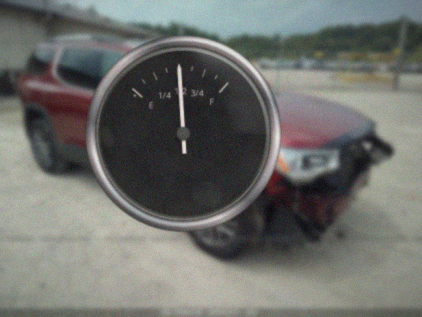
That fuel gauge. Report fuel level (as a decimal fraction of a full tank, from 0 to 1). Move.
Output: 0.5
